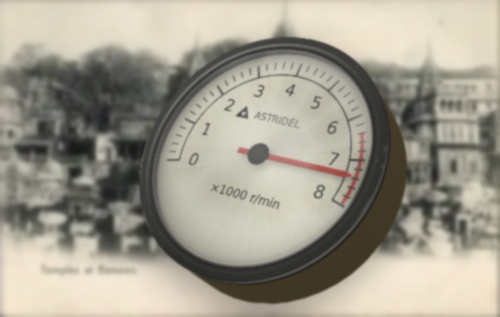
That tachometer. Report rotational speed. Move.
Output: 7400 rpm
